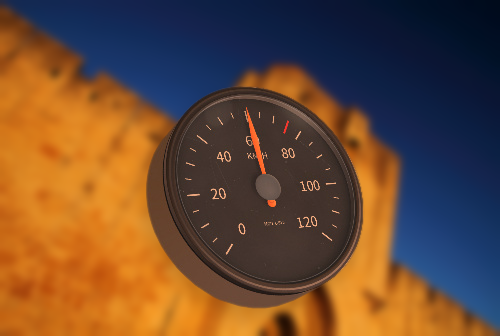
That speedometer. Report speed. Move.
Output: 60 km/h
